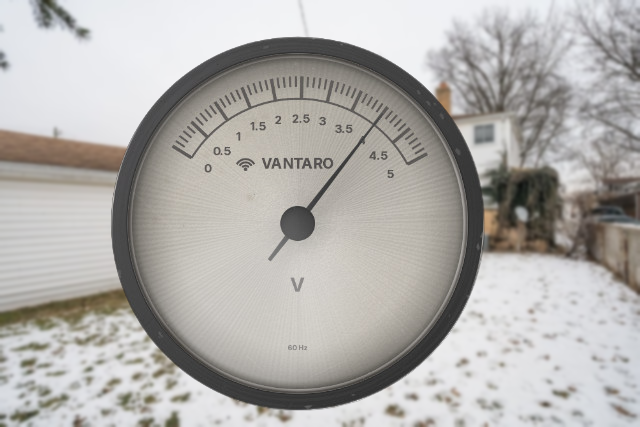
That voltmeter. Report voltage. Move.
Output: 4 V
